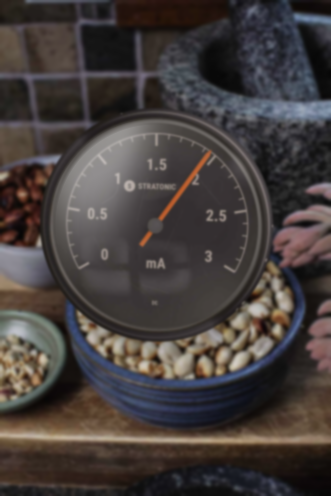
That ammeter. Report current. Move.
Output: 1.95 mA
